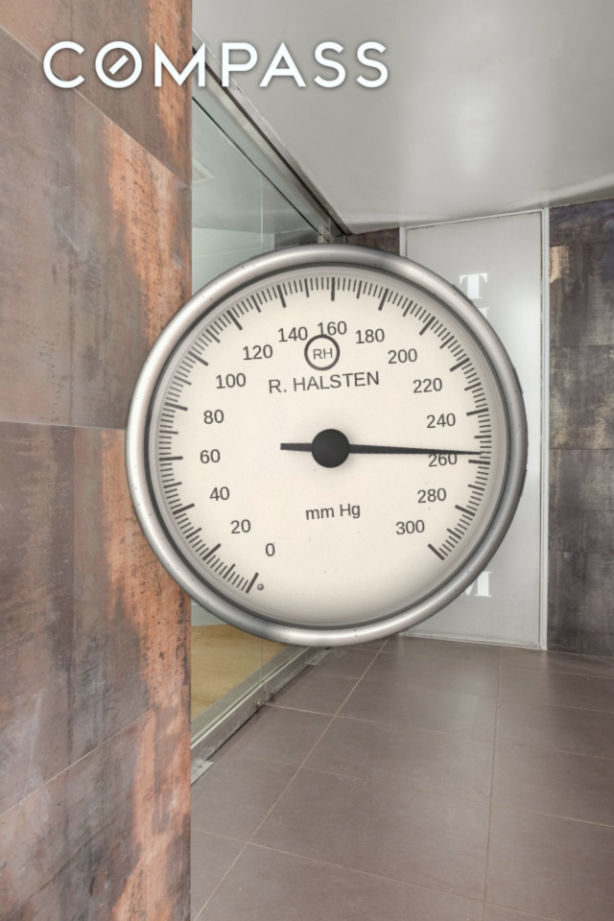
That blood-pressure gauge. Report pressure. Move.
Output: 256 mmHg
